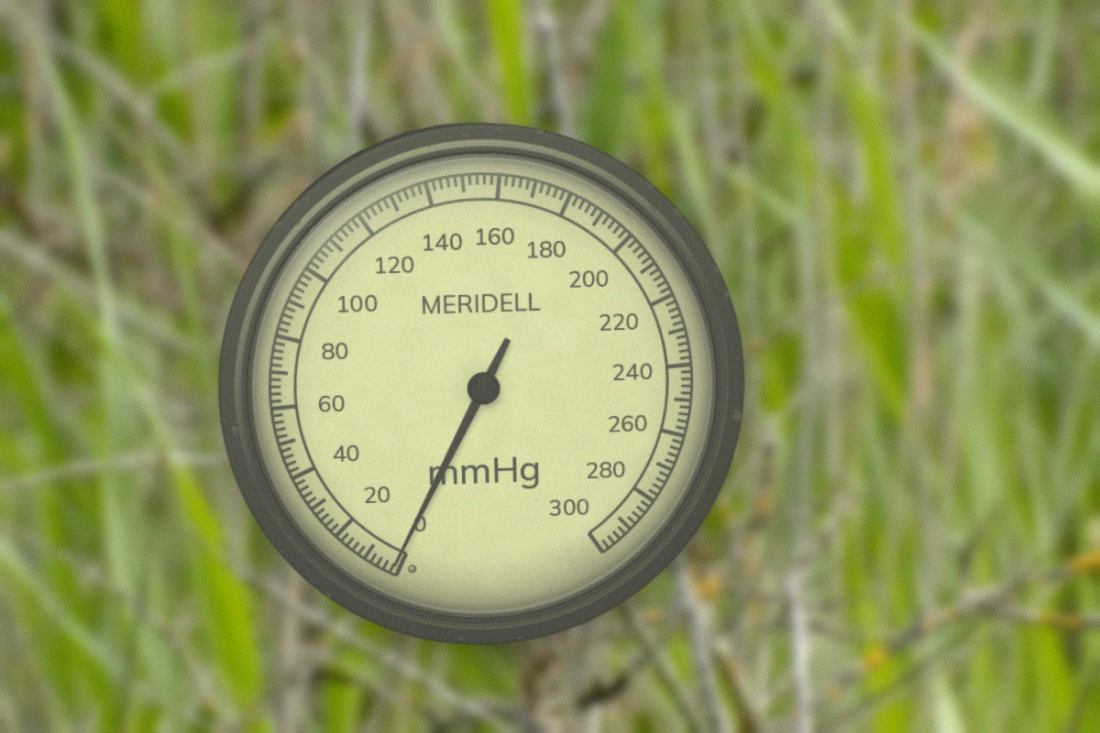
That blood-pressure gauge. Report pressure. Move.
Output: 2 mmHg
